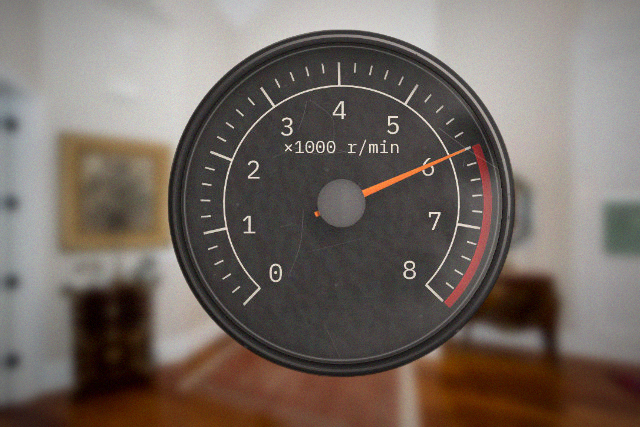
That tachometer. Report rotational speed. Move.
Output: 6000 rpm
